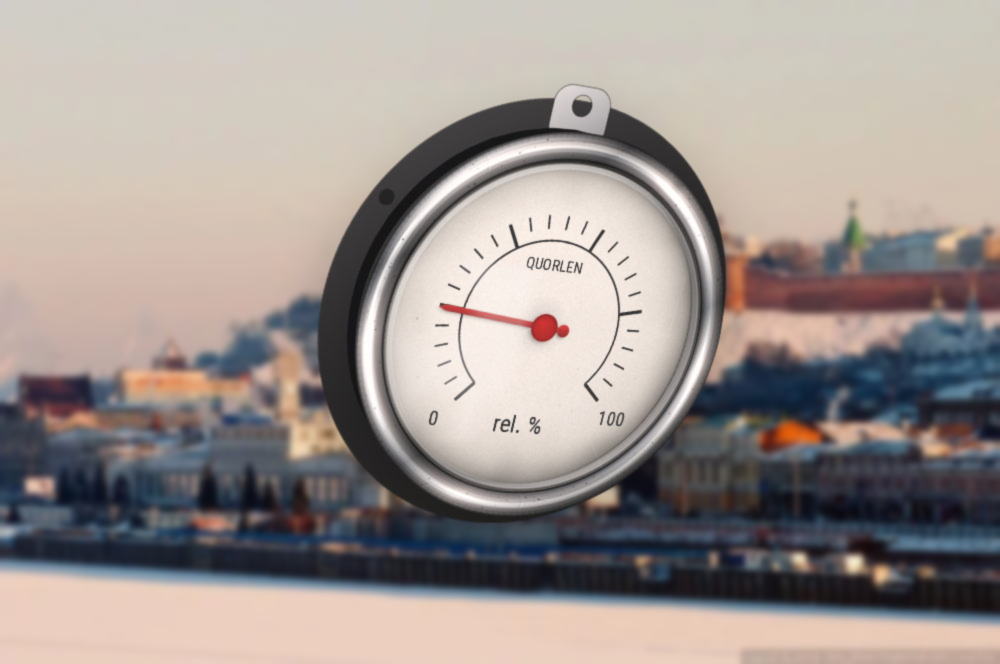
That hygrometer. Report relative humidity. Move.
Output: 20 %
